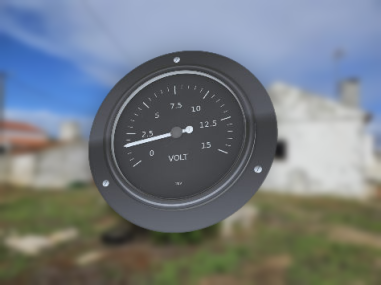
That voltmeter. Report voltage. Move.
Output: 1.5 V
